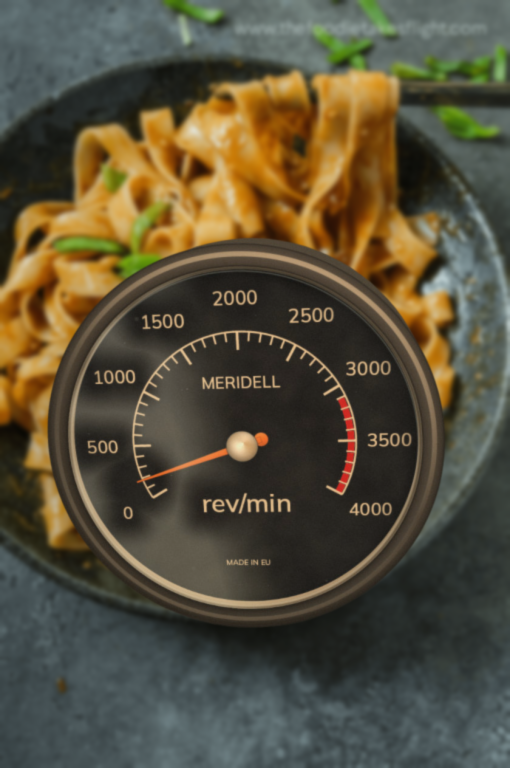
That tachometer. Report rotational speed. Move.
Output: 200 rpm
